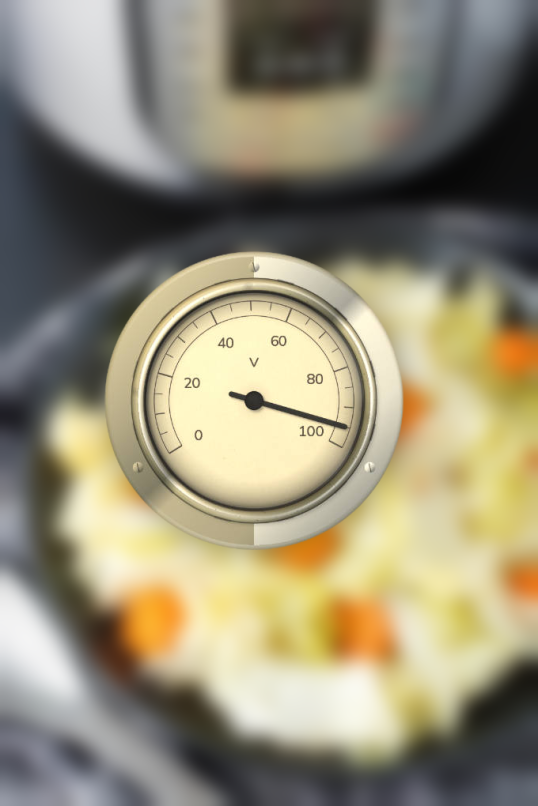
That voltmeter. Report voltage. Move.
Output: 95 V
